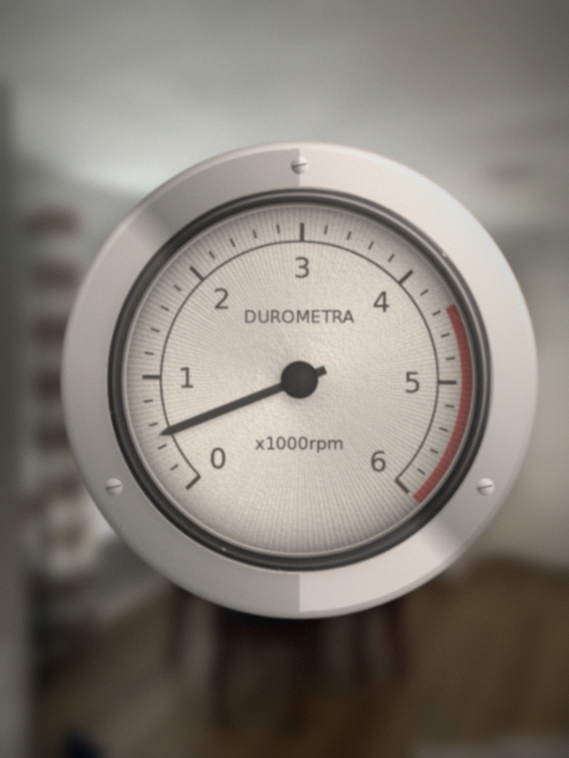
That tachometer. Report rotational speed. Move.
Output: 500 rpm
